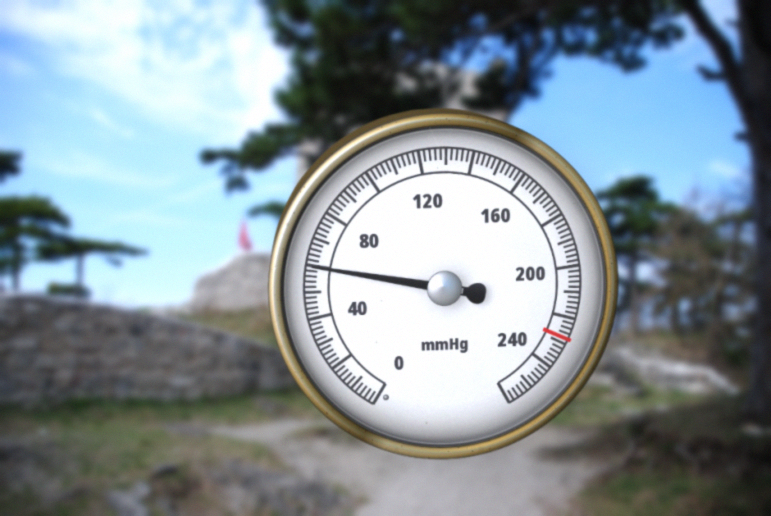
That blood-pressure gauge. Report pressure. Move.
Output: 60 mmHg
